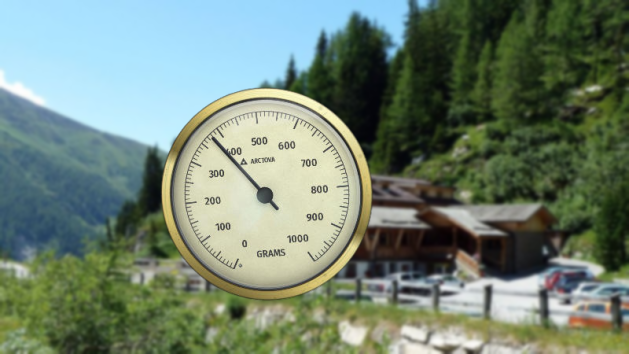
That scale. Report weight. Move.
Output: 380 g
